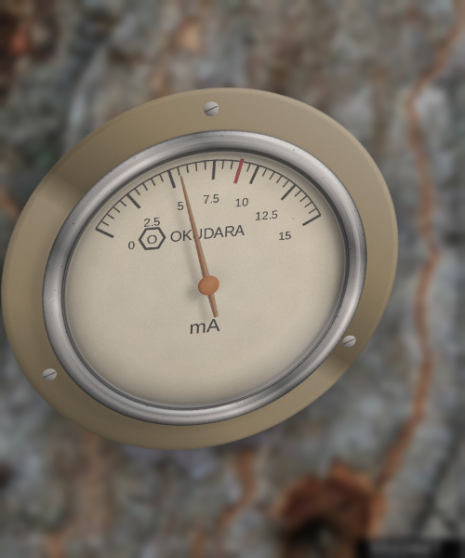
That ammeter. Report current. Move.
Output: 5.5 mA
